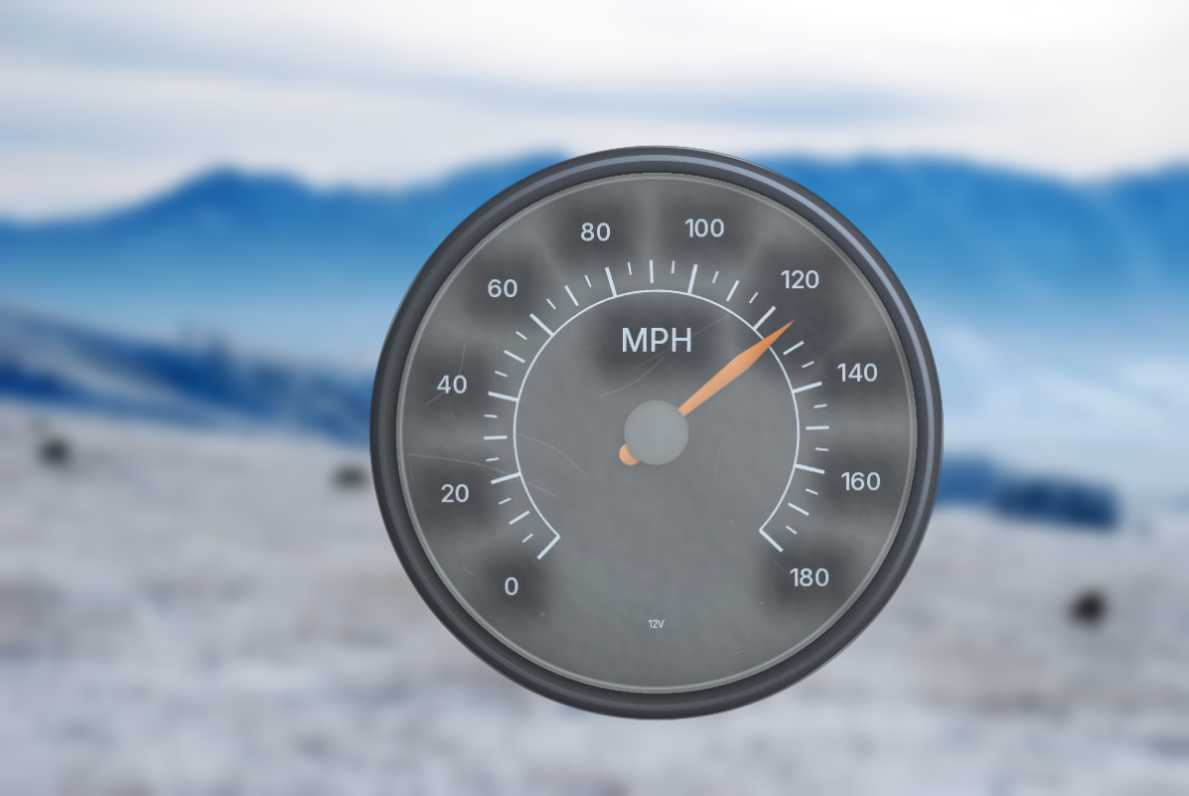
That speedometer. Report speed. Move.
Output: 125 mph
